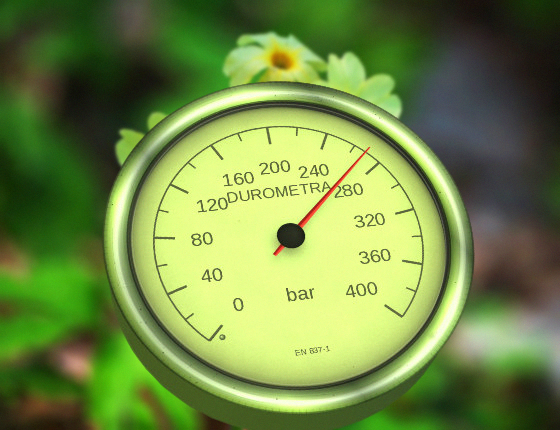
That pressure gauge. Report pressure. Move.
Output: 270 bar
